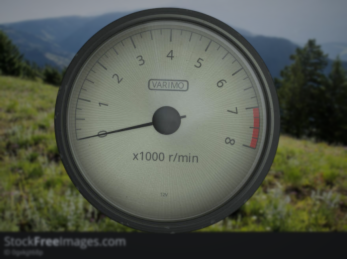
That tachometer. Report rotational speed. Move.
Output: 0 rpm
